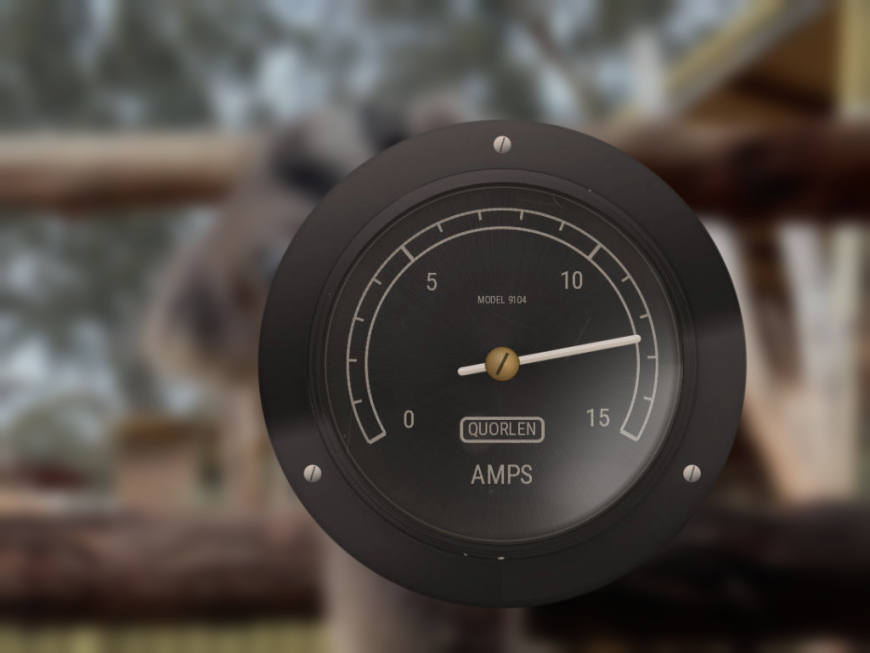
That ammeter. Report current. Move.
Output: 12.5 A
